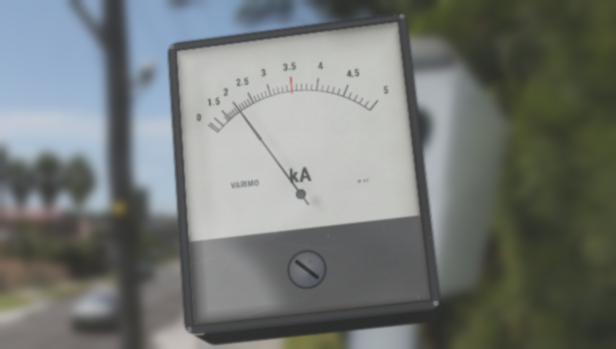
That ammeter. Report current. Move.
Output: 2 kA
